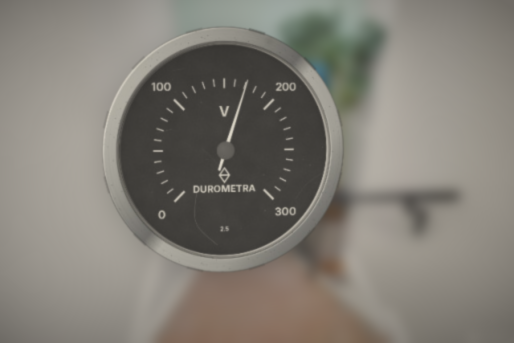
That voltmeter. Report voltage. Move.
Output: 170 V
